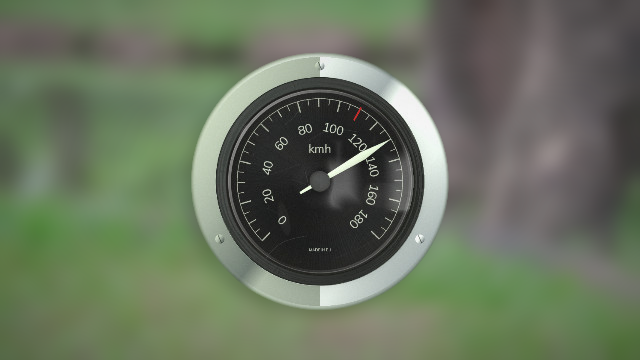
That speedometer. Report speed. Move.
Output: 130 km/h
